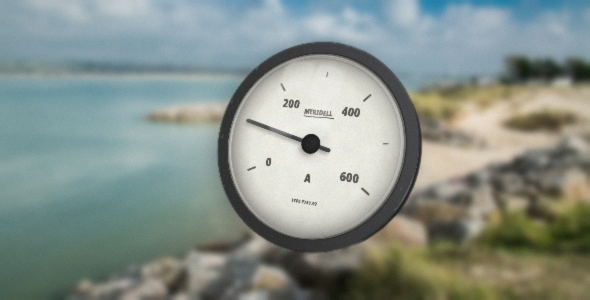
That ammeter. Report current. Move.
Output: 100 A
